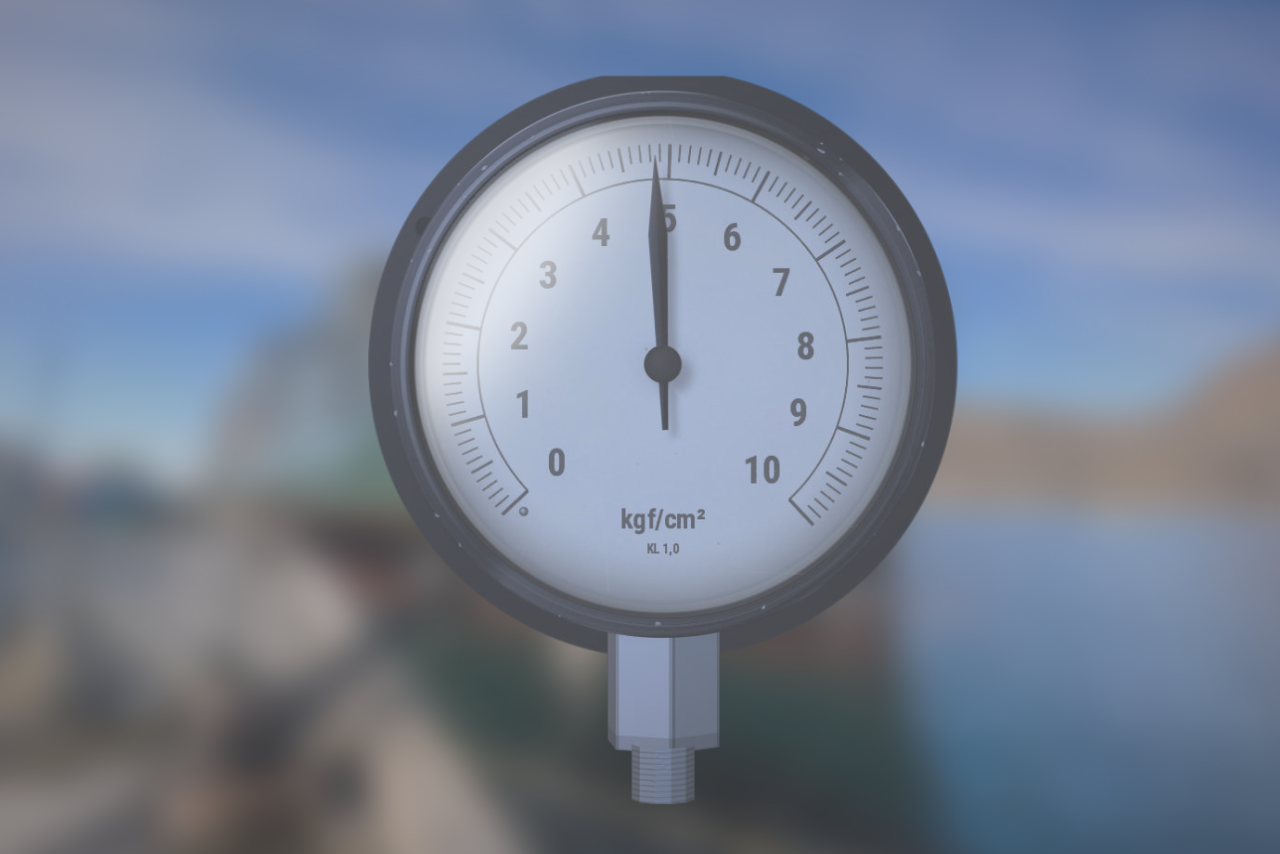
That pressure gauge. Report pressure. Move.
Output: 4.85 kg/cm²
